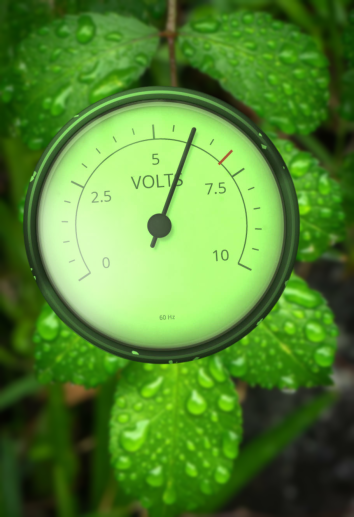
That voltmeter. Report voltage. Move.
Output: 6 V
